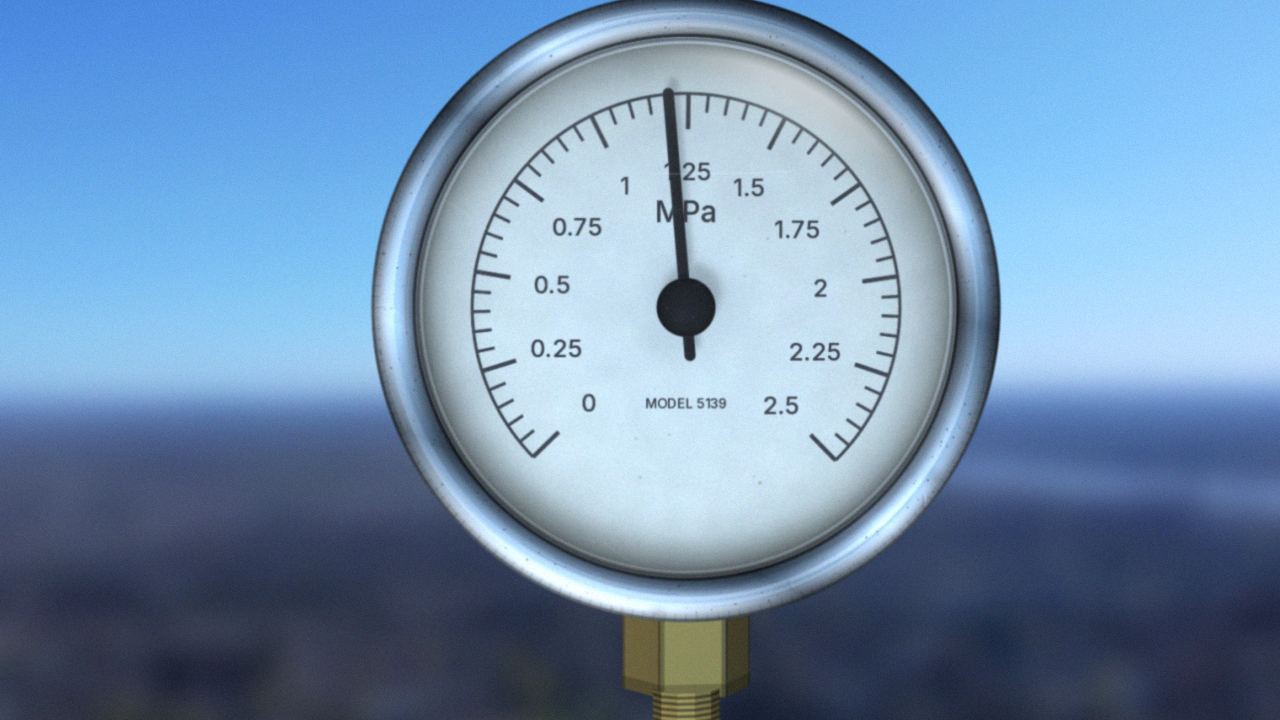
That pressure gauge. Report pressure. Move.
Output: 1.2 MPa
